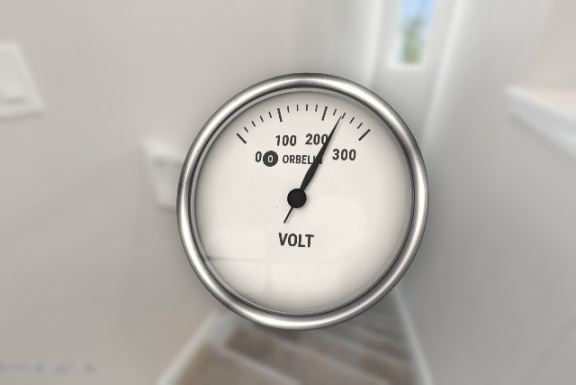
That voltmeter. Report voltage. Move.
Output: 240 V
